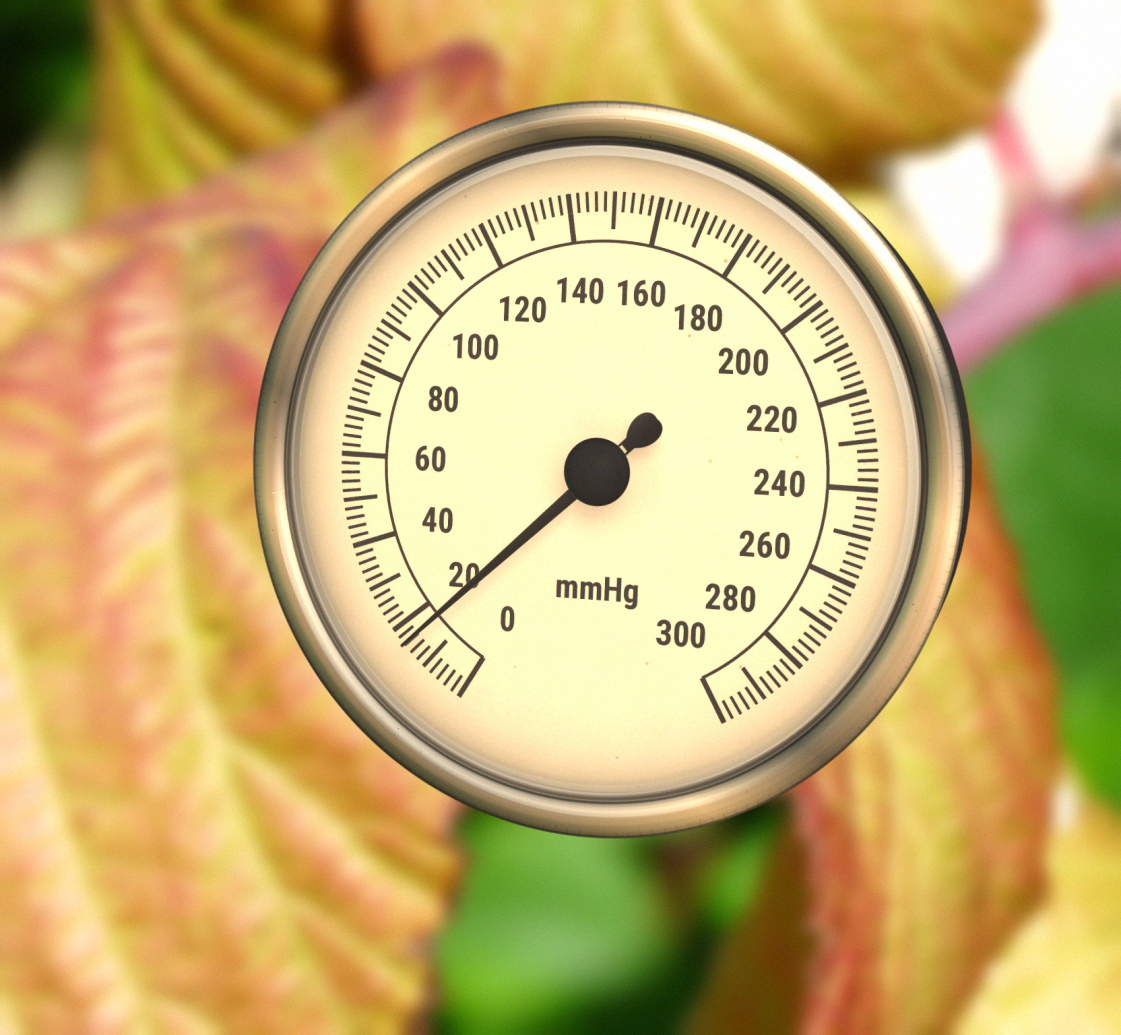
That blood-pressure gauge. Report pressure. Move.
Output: 16 mmHg
